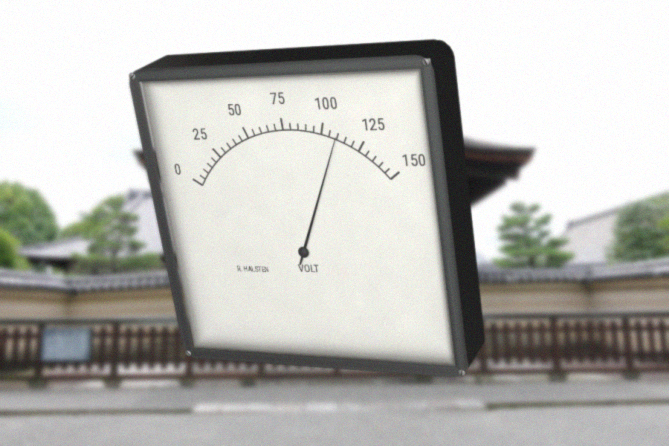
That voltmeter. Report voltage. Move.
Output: 110 V
